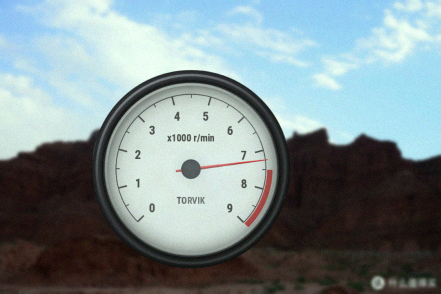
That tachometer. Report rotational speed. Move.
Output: 7250 rpm
